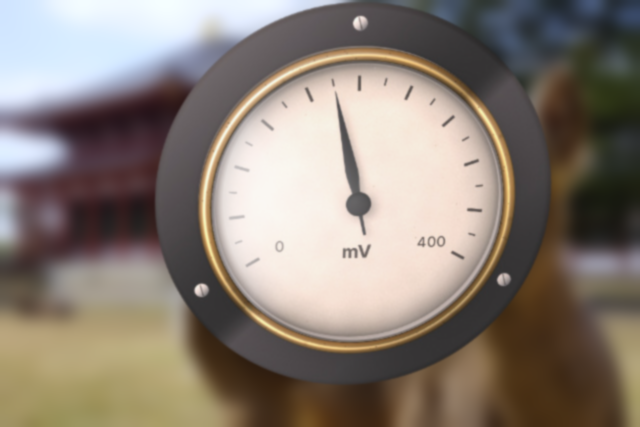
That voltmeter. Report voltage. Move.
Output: 180 mV
